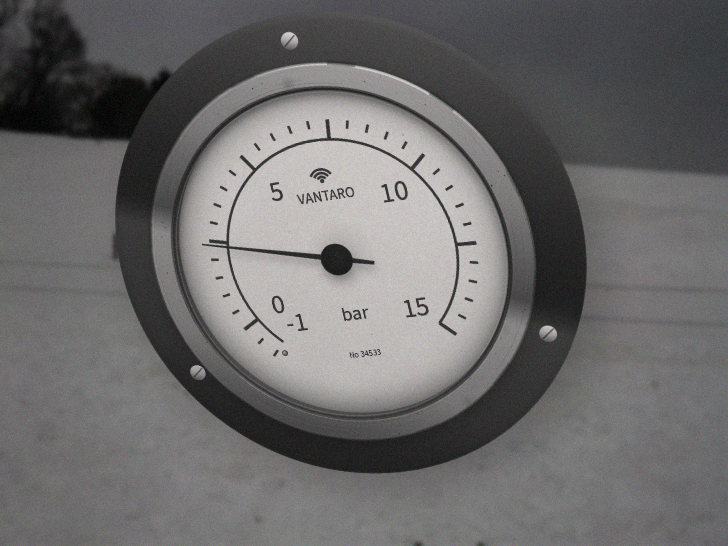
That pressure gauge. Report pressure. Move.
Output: 2.5 bar
